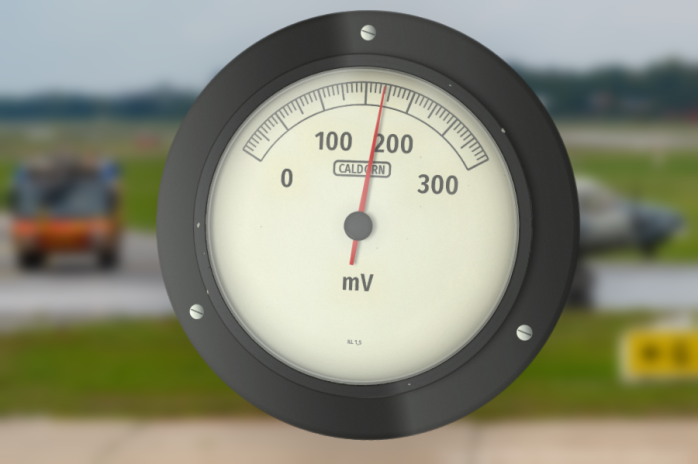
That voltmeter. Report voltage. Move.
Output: 170 mV
